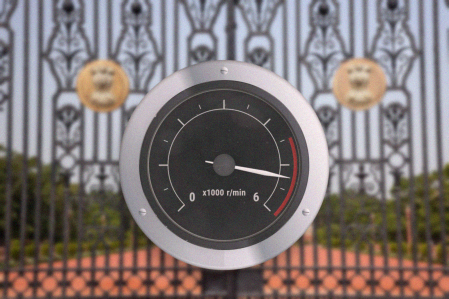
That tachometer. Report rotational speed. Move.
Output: 5250 rpm
